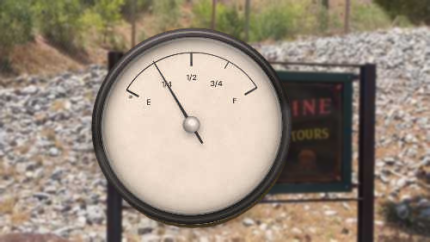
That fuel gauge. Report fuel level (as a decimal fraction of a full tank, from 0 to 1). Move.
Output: 0.25
